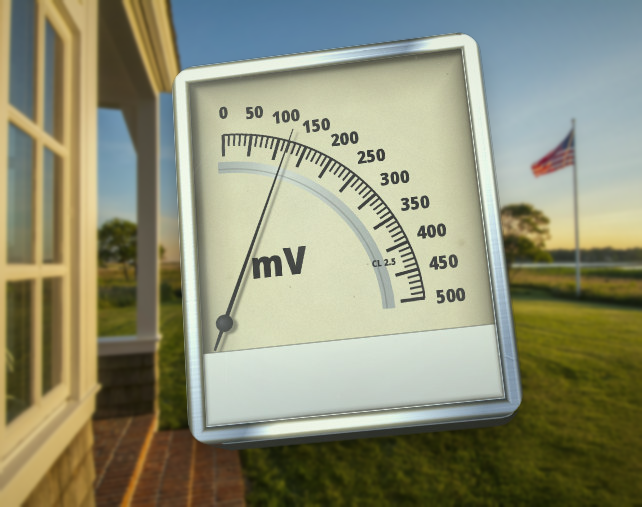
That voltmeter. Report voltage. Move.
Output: 120 mV
